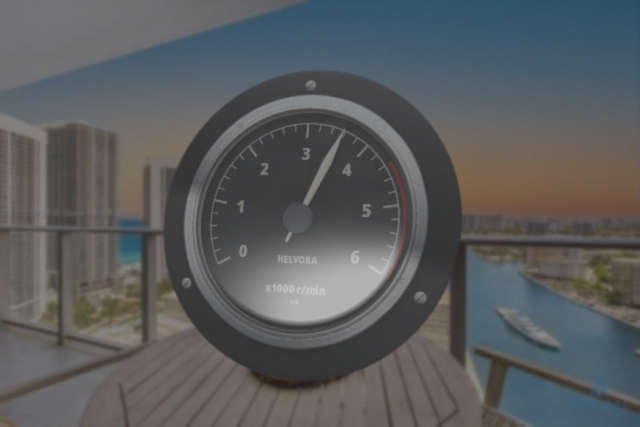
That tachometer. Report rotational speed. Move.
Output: 3600 rpm
